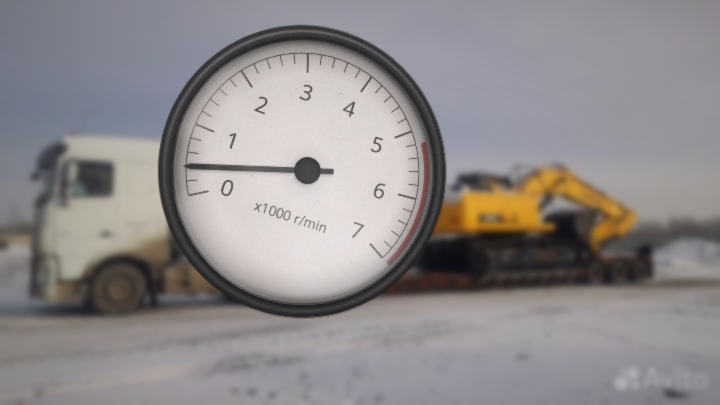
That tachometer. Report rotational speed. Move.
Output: 400 rpm
